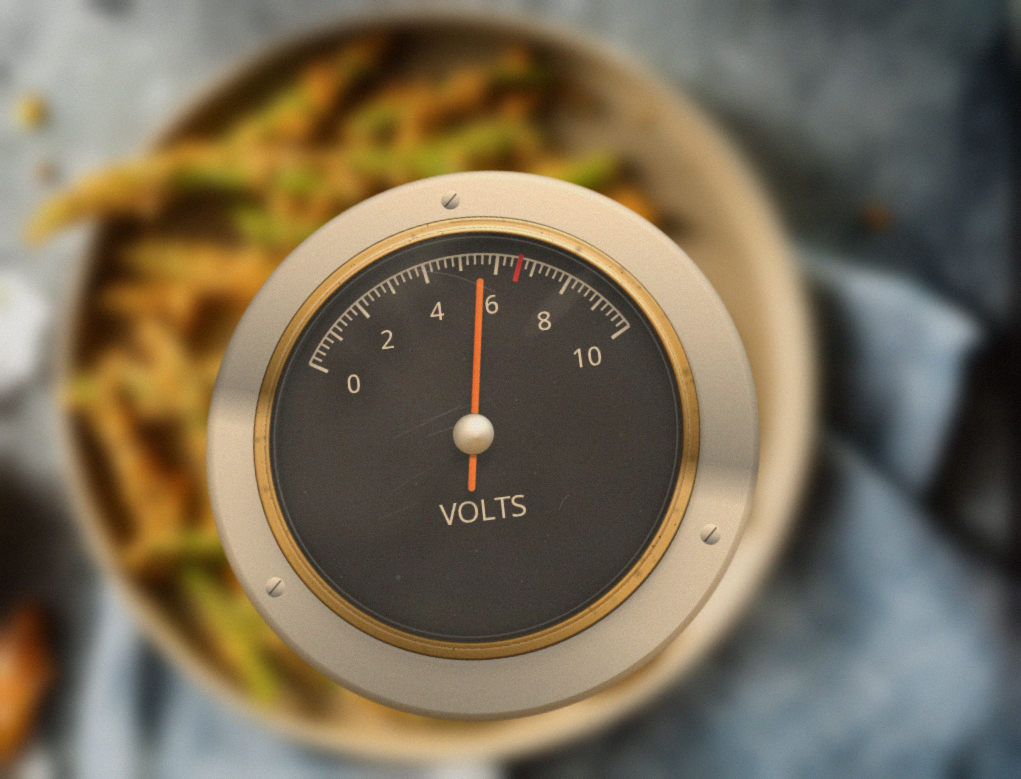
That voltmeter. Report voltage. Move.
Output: 5.6 V
